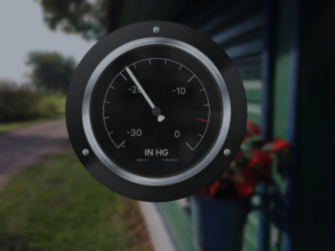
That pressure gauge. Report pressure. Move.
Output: -19 inHg
